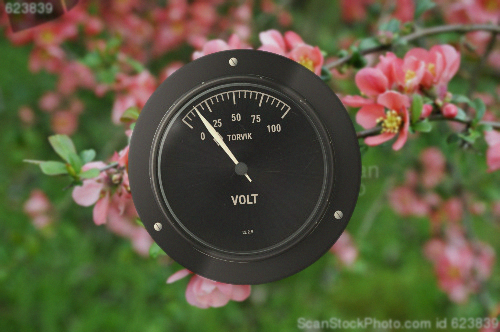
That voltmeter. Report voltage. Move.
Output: 15 V
